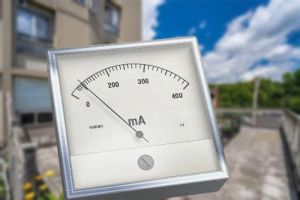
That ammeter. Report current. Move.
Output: 100 mA
